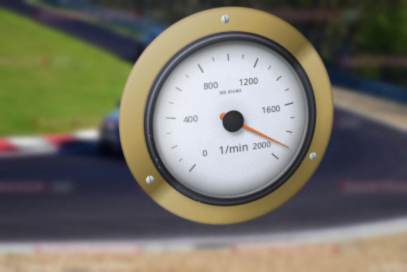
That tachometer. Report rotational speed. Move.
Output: 1900 rpm
